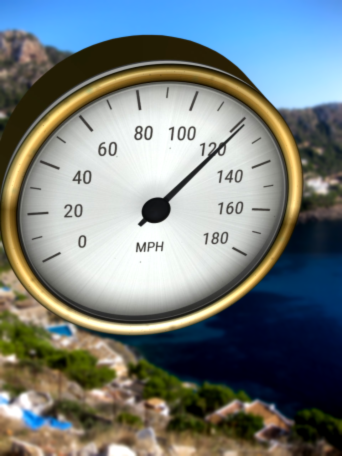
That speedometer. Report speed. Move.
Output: 120 mph
